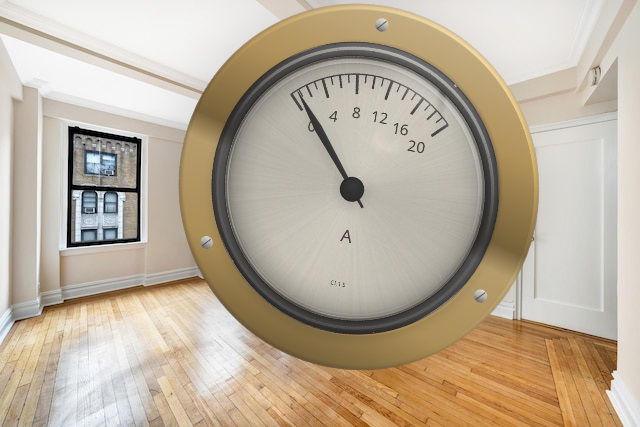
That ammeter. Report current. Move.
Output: 1 A
